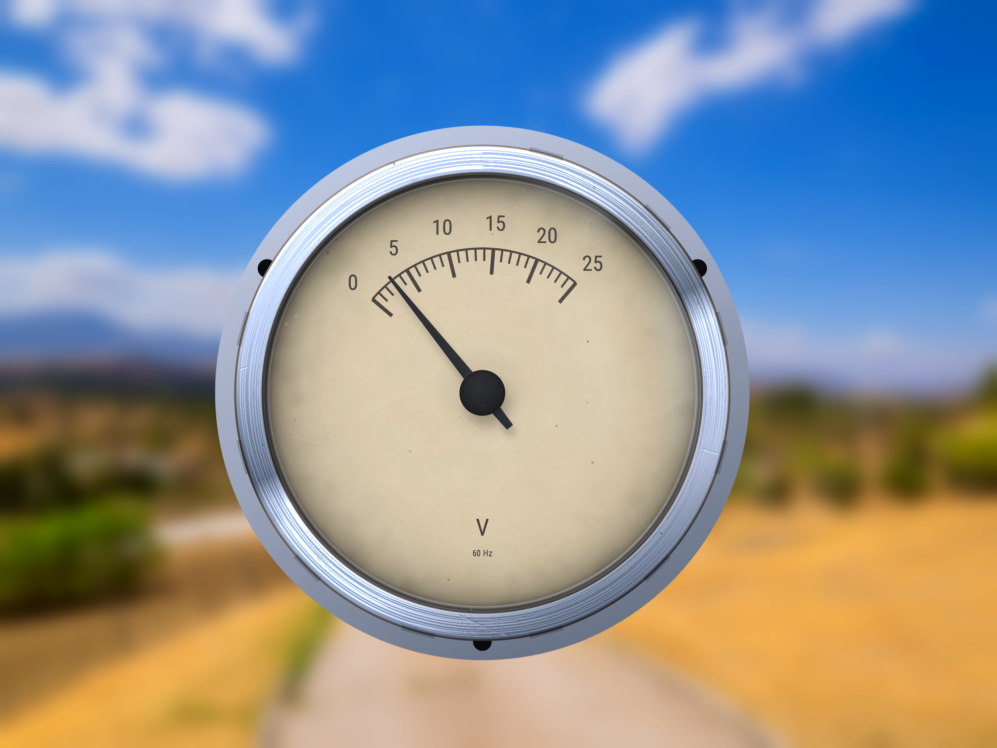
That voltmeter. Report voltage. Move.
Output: 3 V
